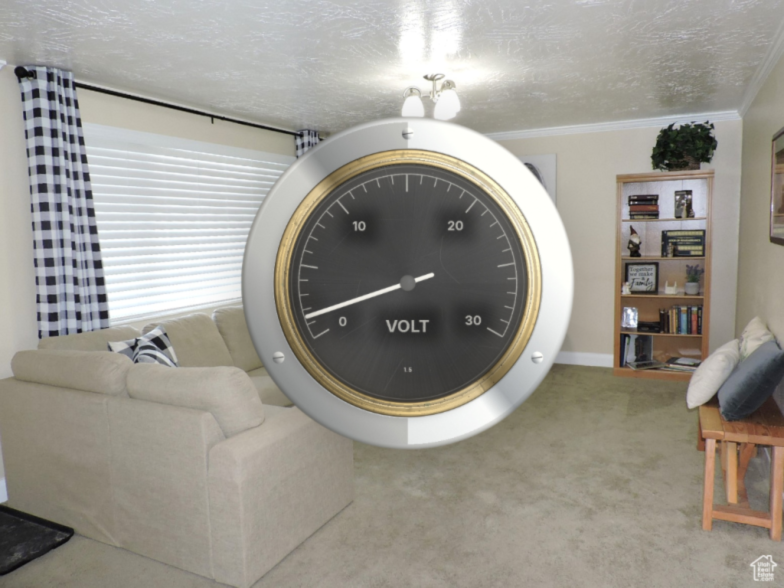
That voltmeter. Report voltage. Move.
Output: 1.5 V
